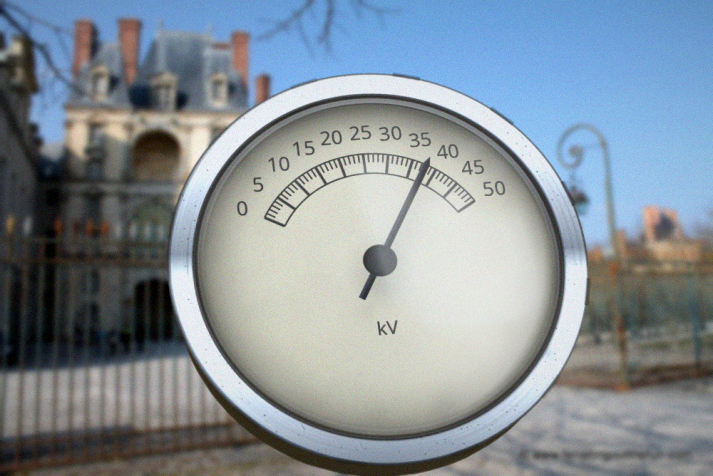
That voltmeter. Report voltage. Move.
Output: 38 kV
